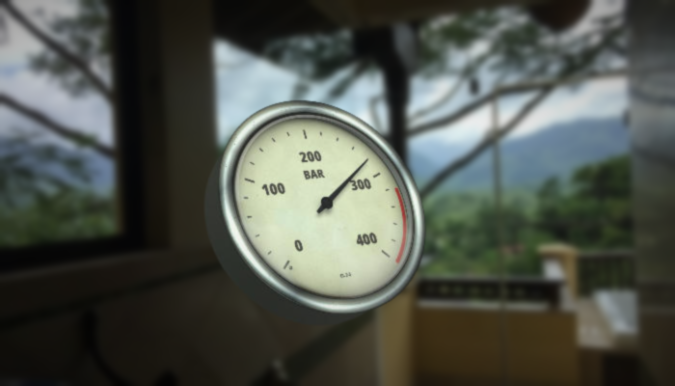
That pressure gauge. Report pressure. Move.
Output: 280 bar
